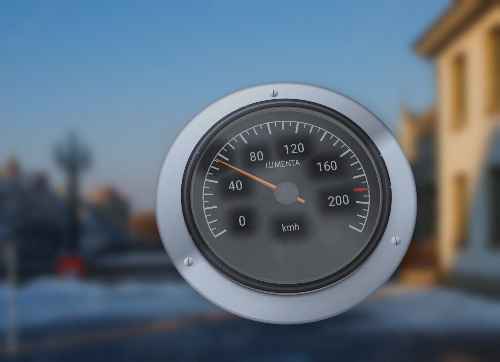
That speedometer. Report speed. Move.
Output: 55 km/h
